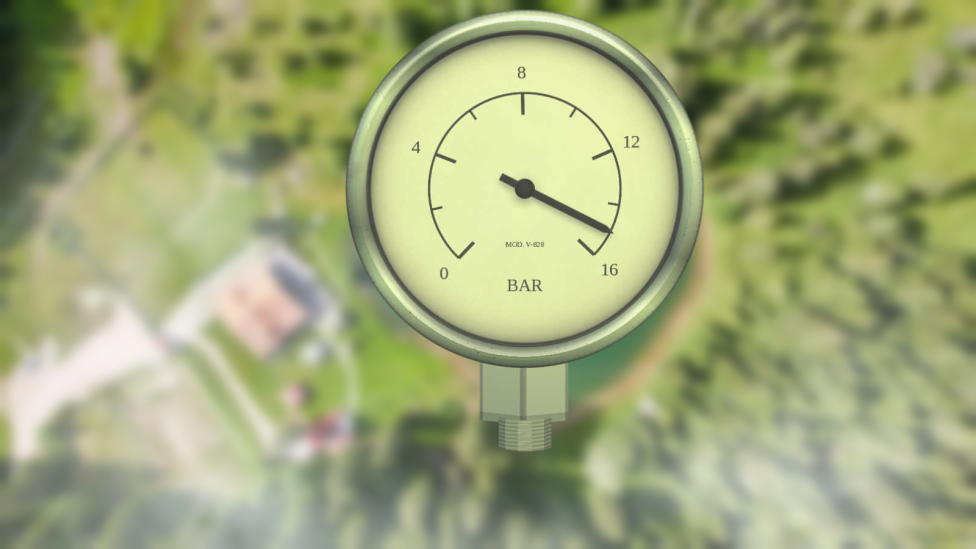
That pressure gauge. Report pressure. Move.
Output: 15 bar
